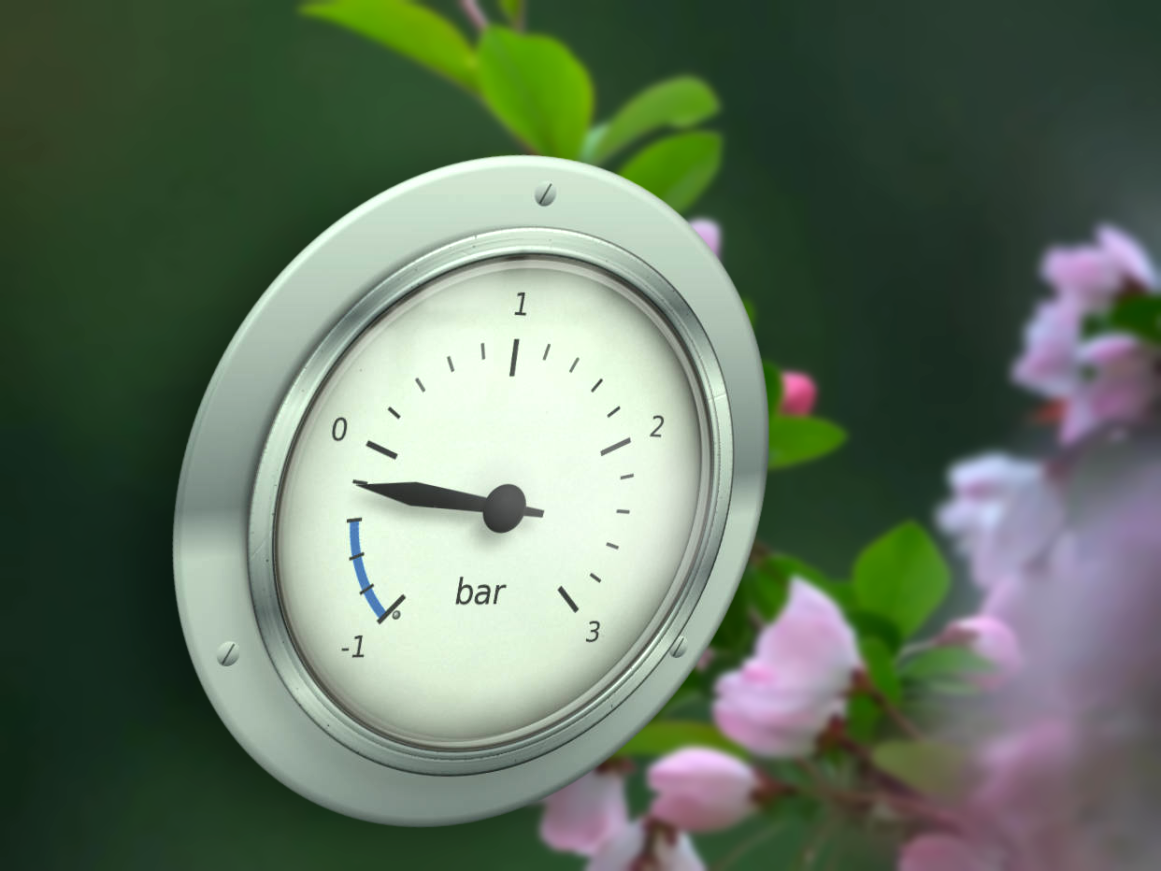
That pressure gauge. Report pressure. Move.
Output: -0.2 bar
